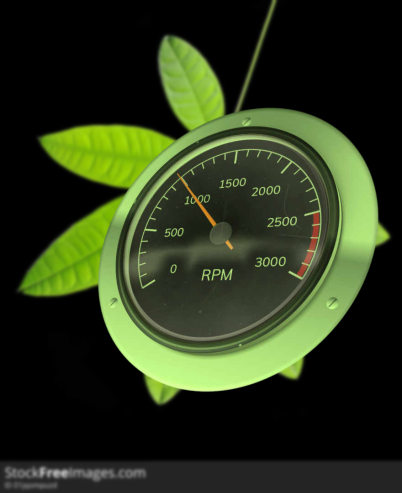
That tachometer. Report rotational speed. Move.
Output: 1000 rpm
